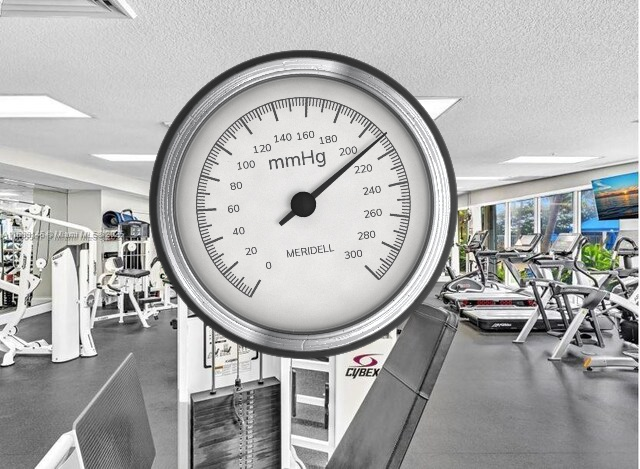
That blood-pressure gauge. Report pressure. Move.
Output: 210 mmHg
